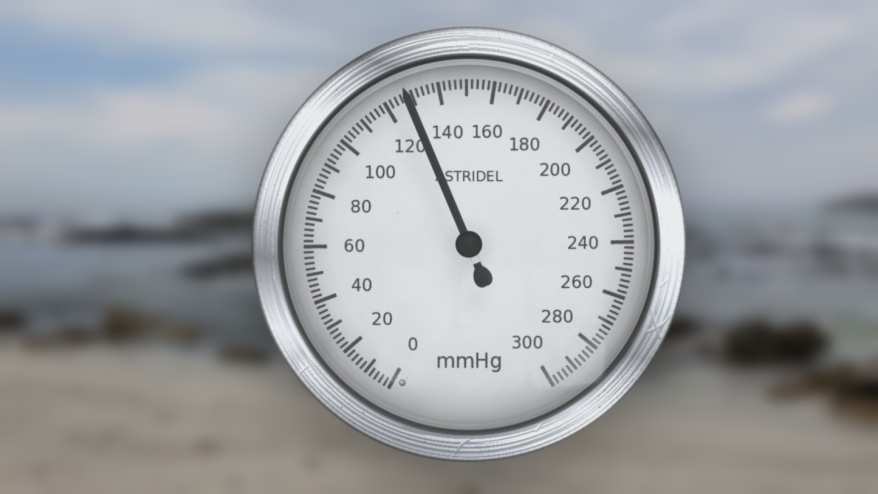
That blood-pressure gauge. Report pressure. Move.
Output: 128 mmHg
